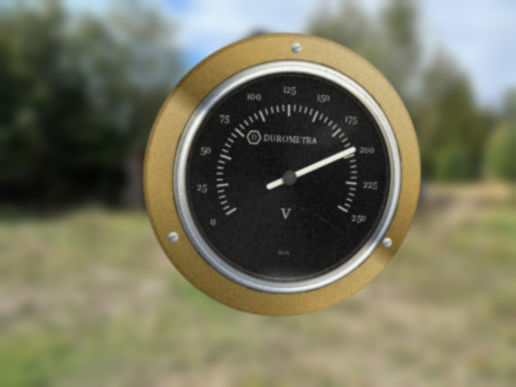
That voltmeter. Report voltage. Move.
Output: 195 V
